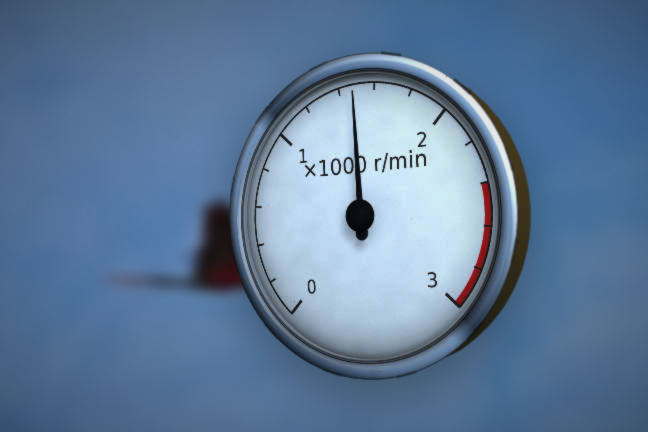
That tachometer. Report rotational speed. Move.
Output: 1500 rpm
